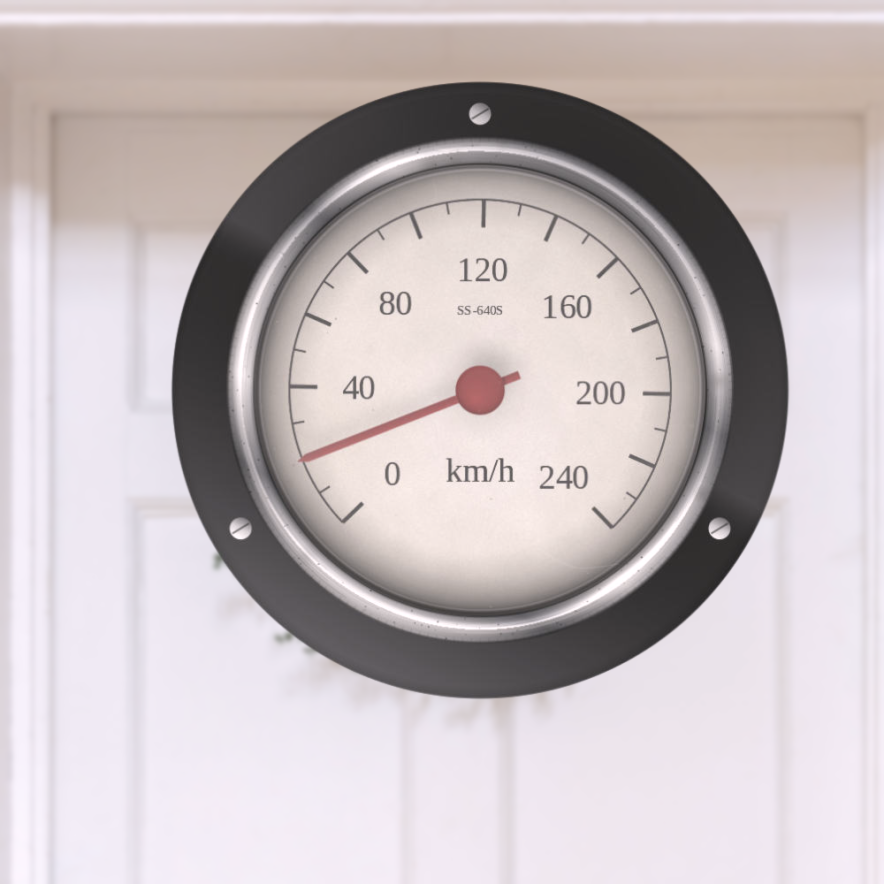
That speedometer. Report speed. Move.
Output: 20 km/h
